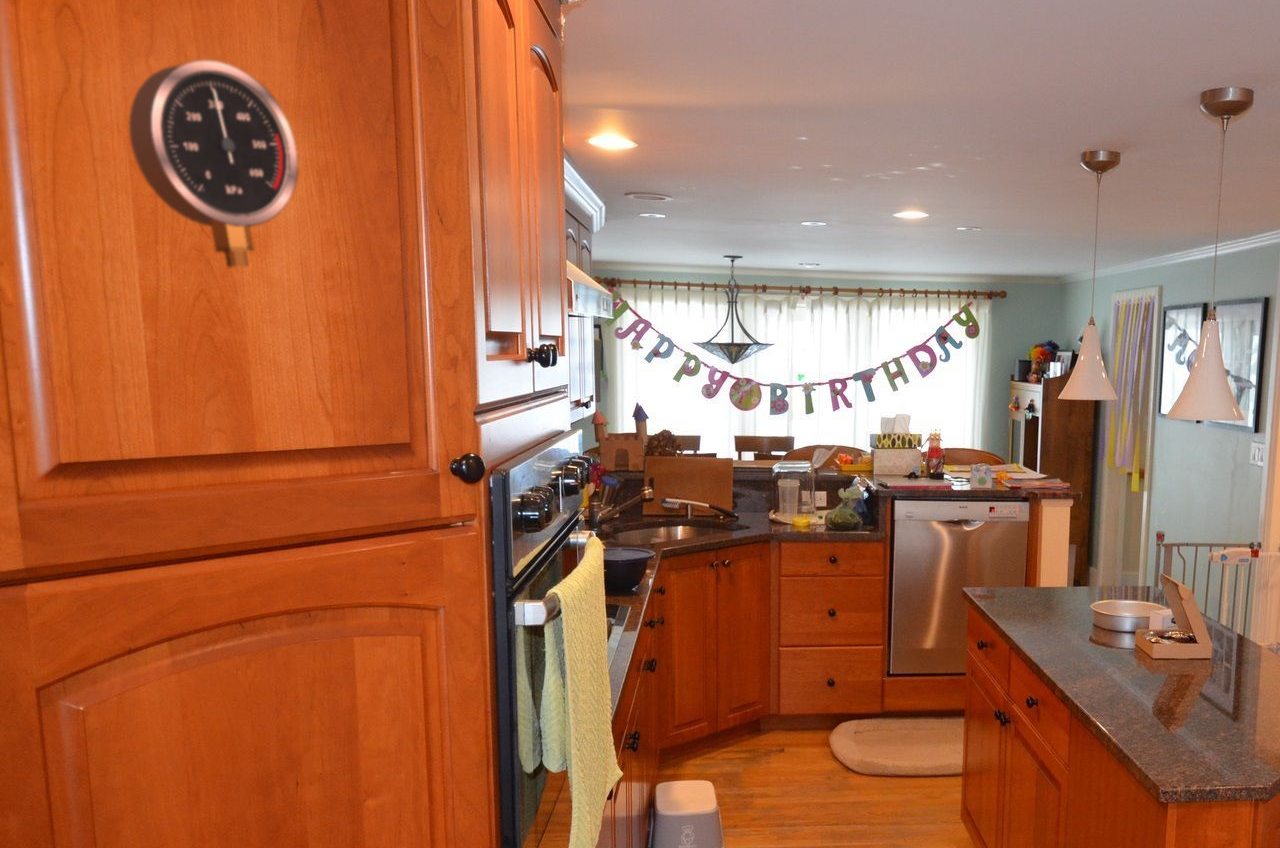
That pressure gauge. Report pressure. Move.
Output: 300 kPa
